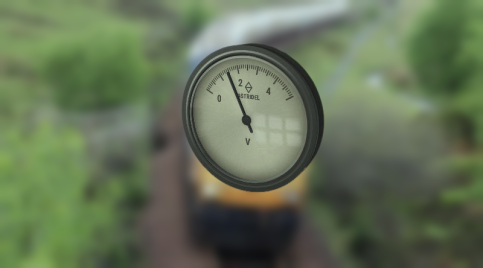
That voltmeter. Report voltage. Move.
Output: 1.5 V
